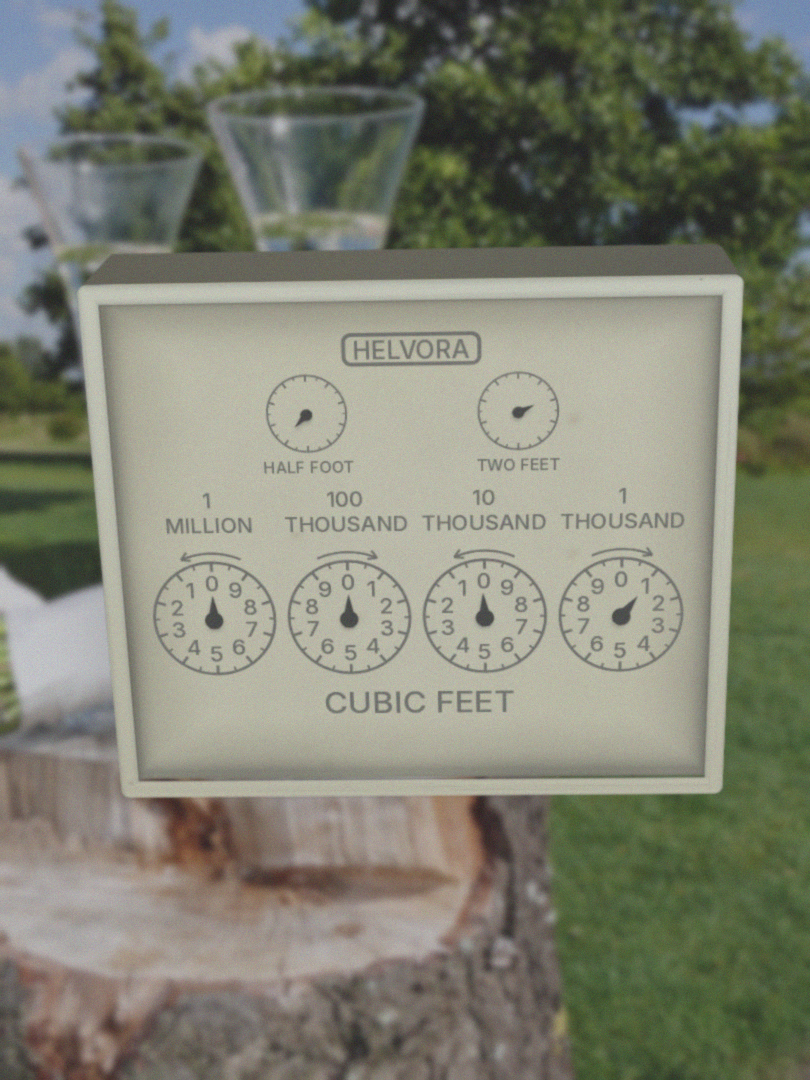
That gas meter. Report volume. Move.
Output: 100 ft³
